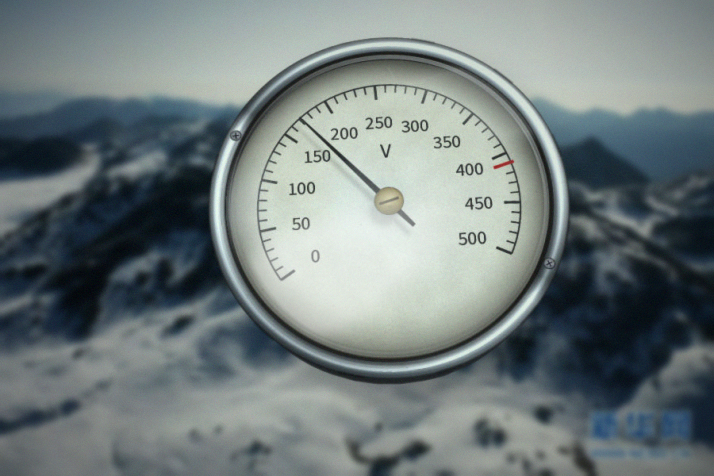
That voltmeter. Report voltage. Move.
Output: 170 V
